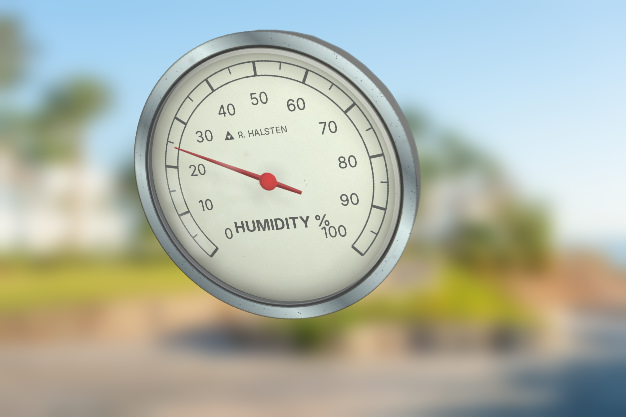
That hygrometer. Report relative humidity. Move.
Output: 25 %
